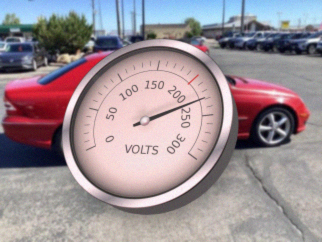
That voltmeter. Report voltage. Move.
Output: 230 V
